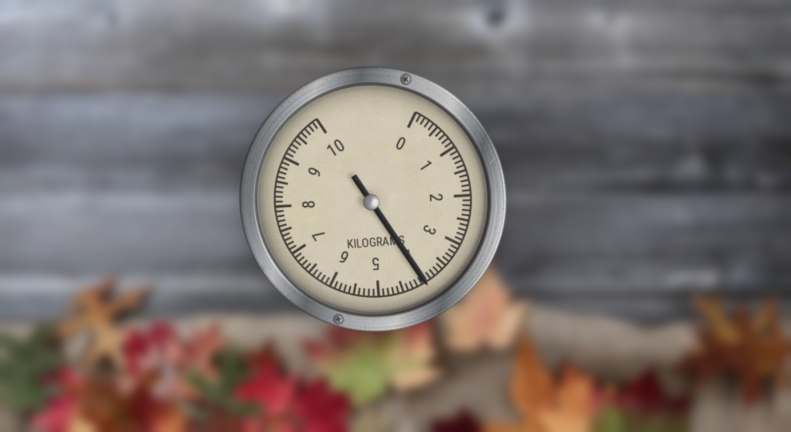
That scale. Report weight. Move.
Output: 4 kg
